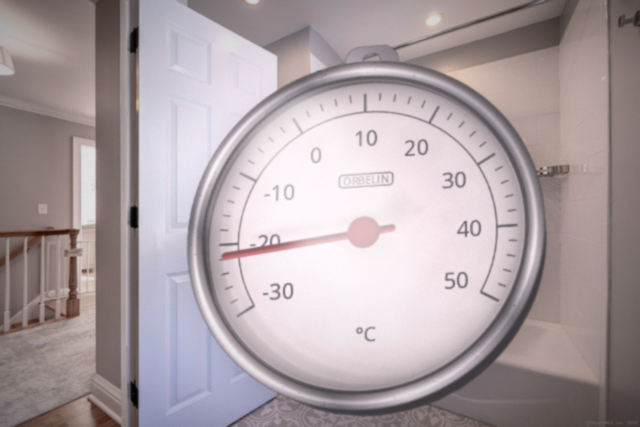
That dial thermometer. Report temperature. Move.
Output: -22 °C
